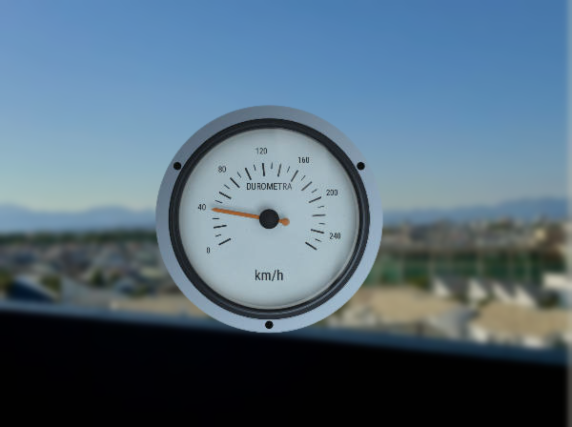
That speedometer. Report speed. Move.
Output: 40 km/h
